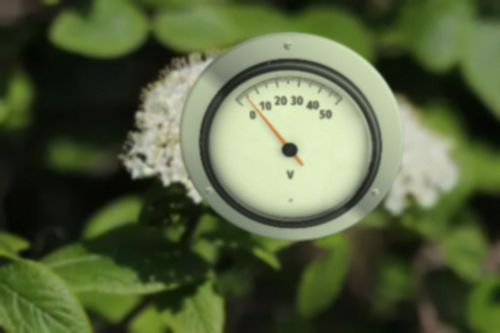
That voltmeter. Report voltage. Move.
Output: 5 V
